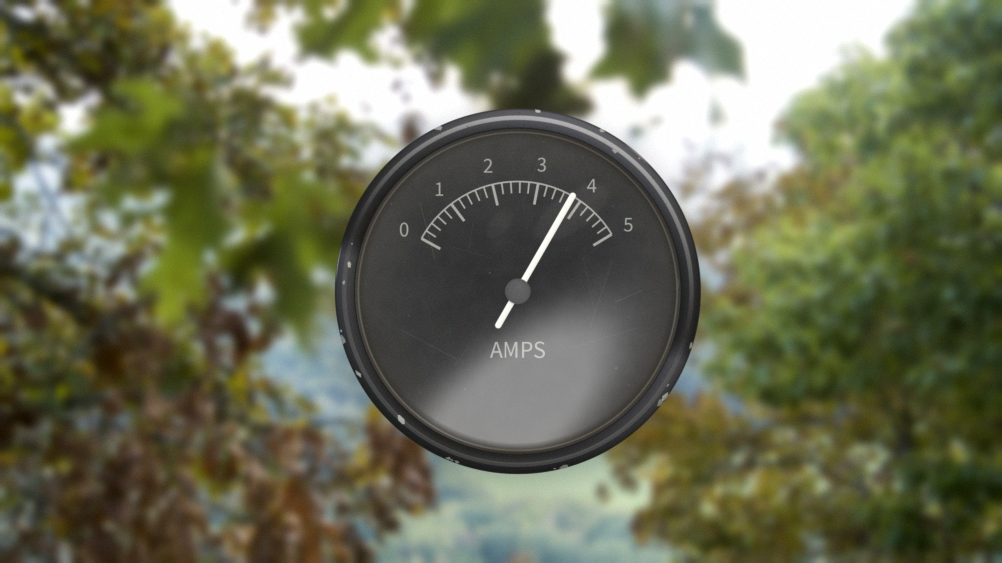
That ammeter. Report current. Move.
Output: 3.8 A
